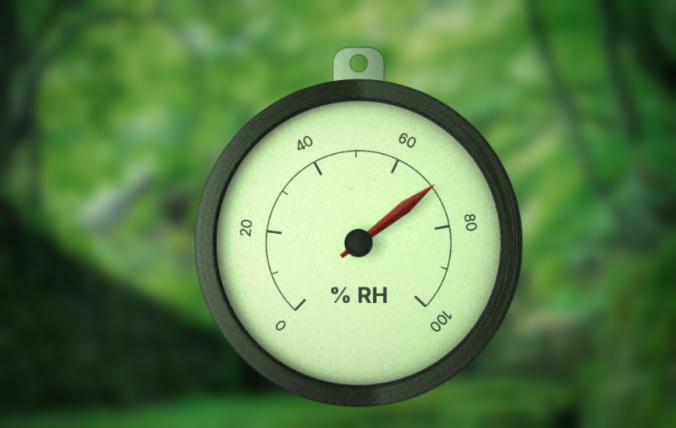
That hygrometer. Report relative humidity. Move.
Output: 70 %
